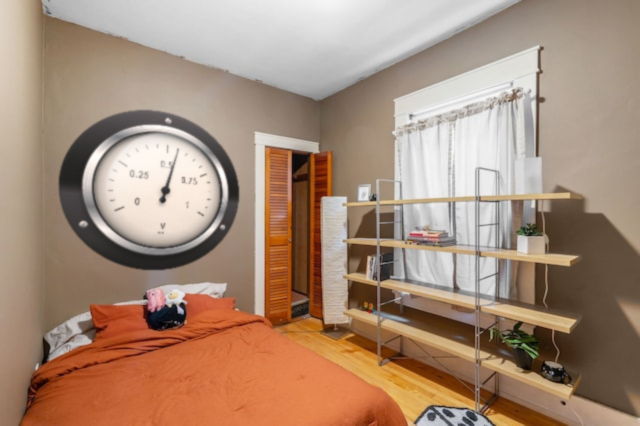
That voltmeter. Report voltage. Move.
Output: 0.55 V
